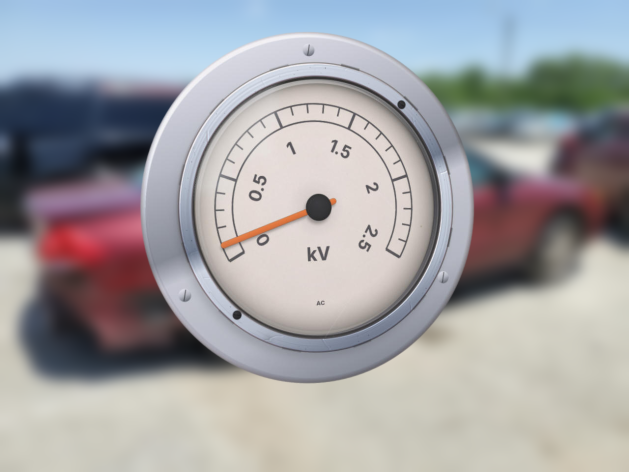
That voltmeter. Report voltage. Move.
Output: 0.1 kV
